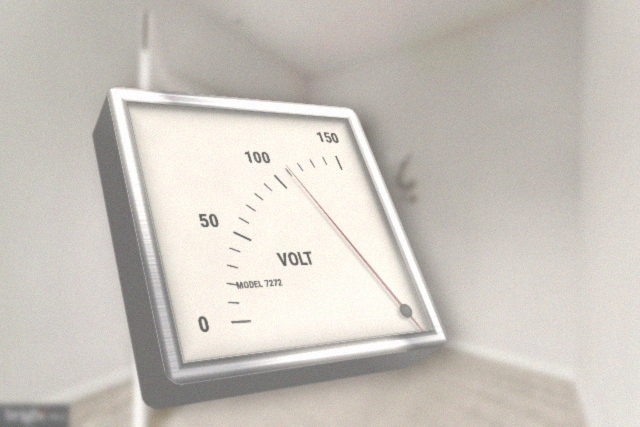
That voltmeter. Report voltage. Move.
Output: 110 V
